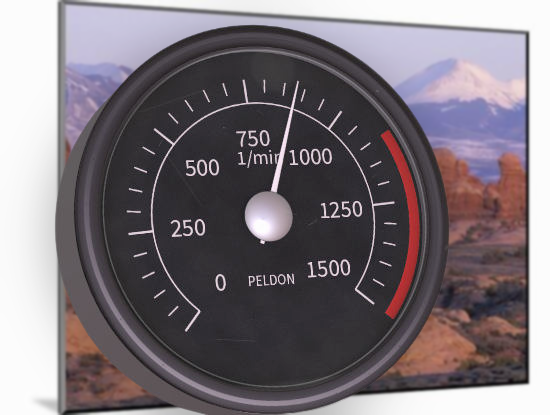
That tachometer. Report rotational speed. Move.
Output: 875 rpm
